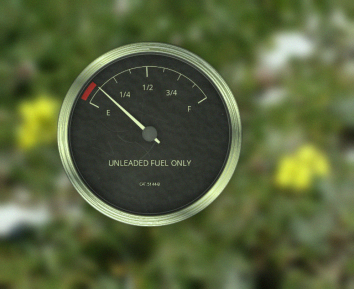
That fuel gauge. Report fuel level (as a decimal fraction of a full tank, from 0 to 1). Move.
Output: 0.125
